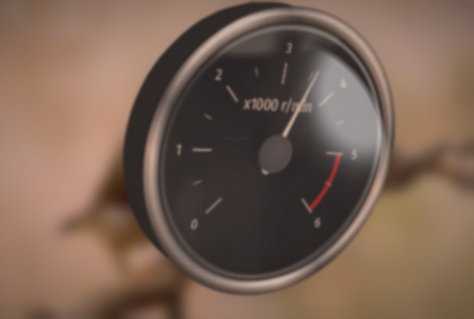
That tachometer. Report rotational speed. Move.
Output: 3500 rpm
